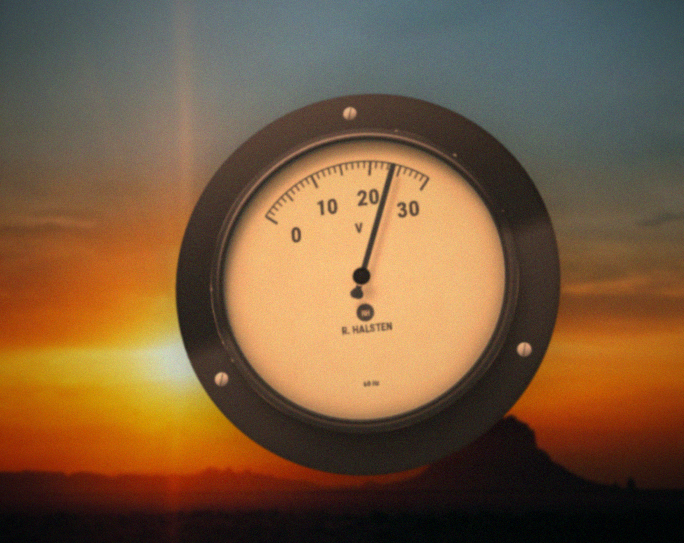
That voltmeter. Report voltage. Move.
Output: 24 V
